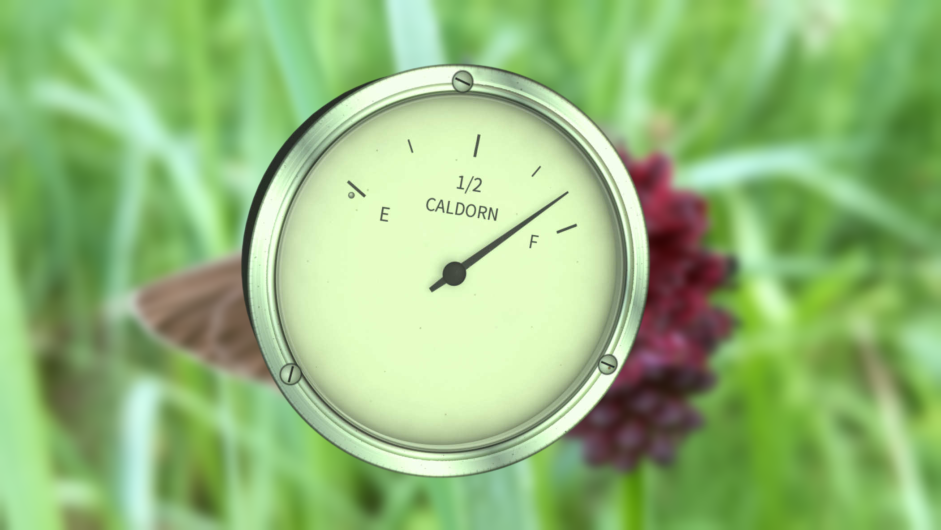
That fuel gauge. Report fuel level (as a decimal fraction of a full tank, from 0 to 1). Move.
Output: 0.875
